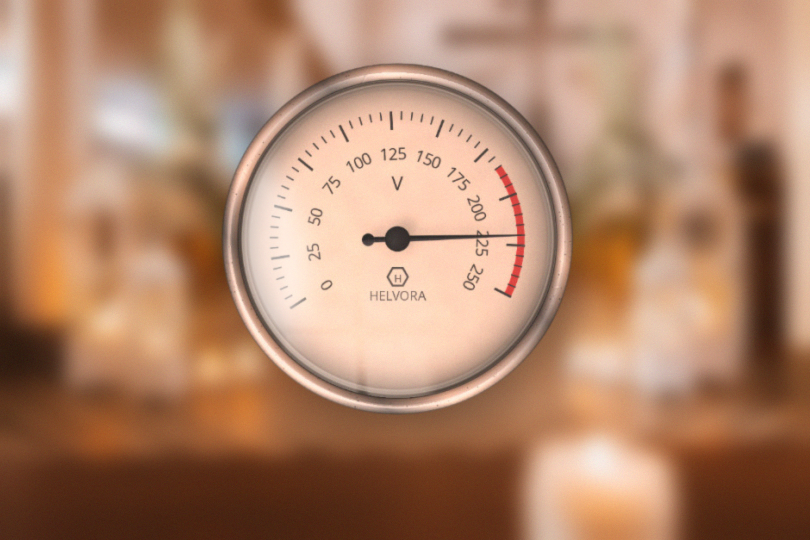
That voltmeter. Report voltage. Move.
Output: 220 V
